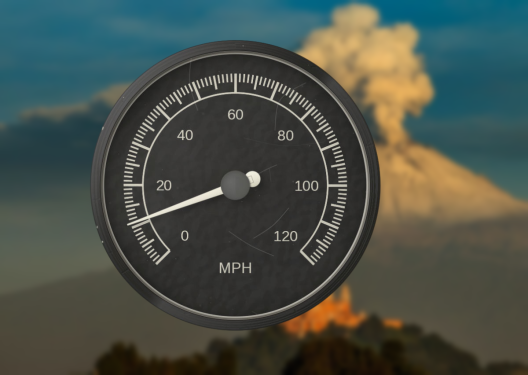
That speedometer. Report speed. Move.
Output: 11 mph
